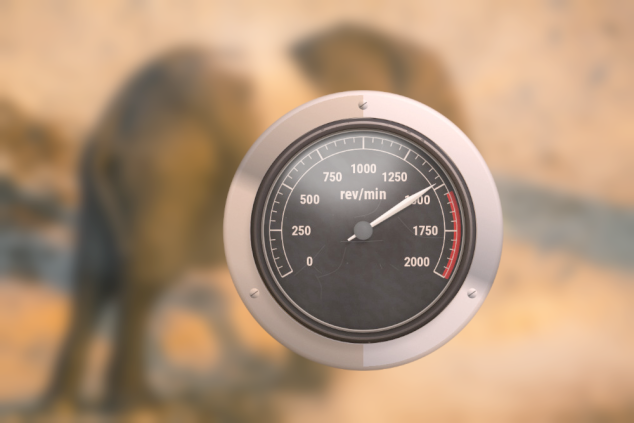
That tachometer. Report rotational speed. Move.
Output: 1475 rpm
